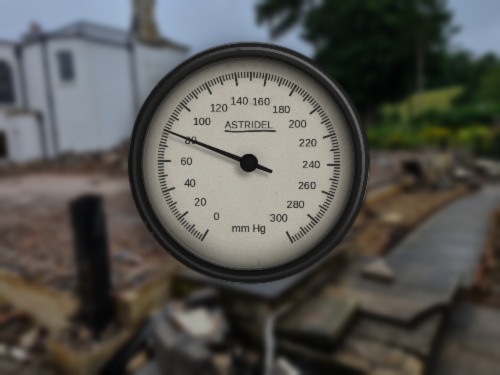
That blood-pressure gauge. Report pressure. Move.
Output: 80 mmHg
